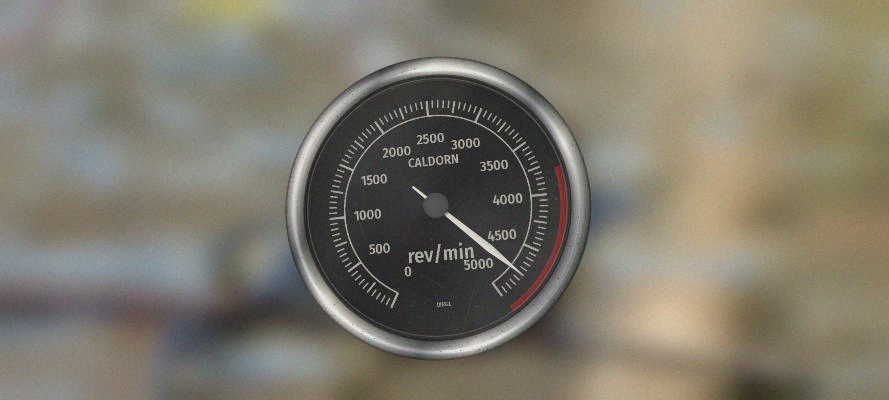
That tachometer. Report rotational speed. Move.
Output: 4750 rpm
